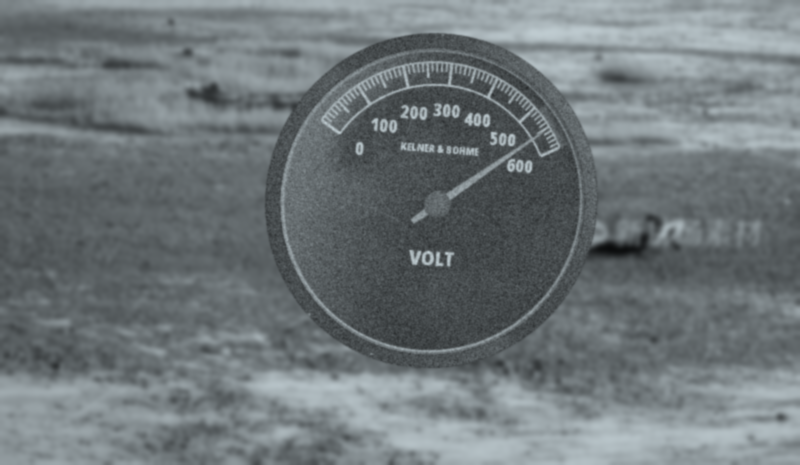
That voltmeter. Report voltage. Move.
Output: 550 V
